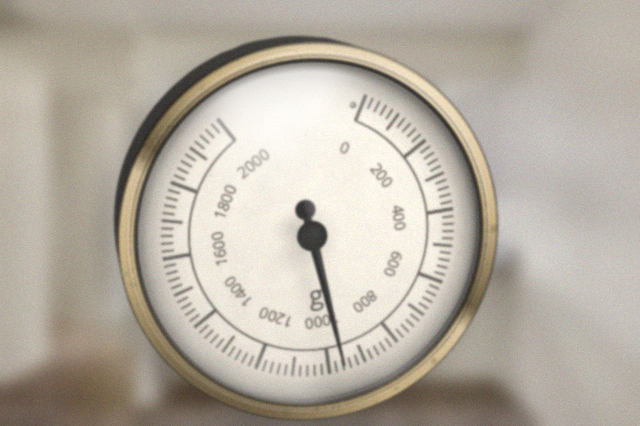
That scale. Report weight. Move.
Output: 960 g
